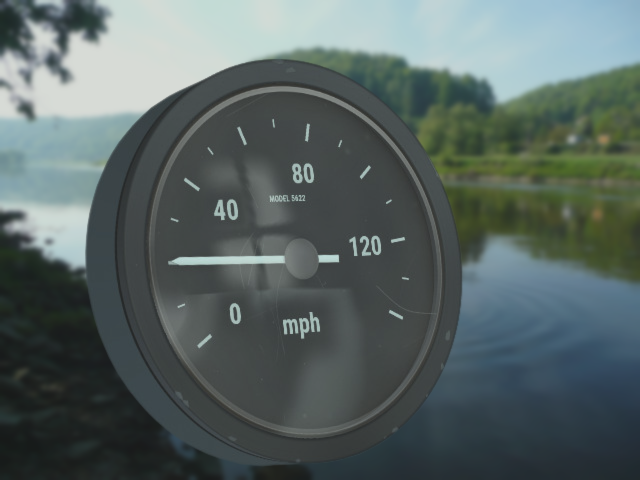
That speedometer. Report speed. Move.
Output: 20 mph
